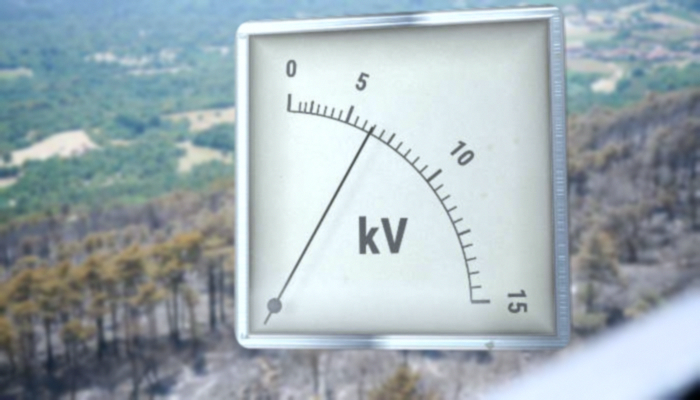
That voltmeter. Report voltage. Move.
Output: 6.5 kV
